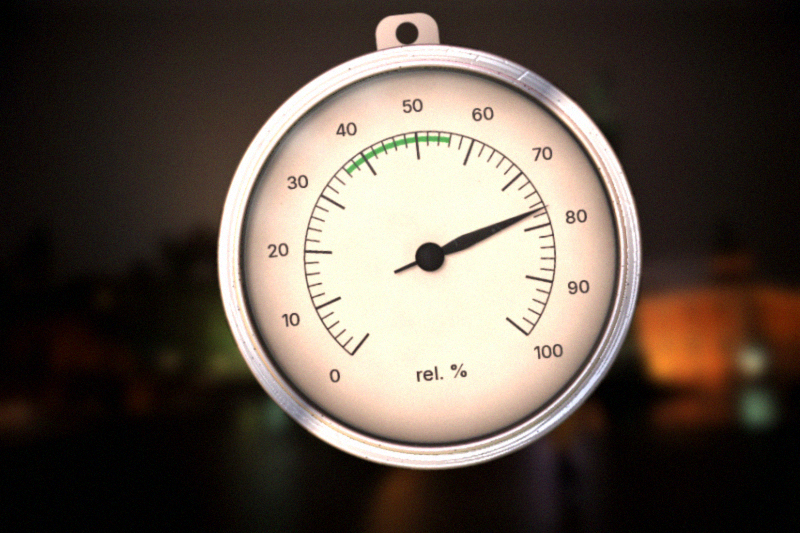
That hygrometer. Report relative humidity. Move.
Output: 77 %
